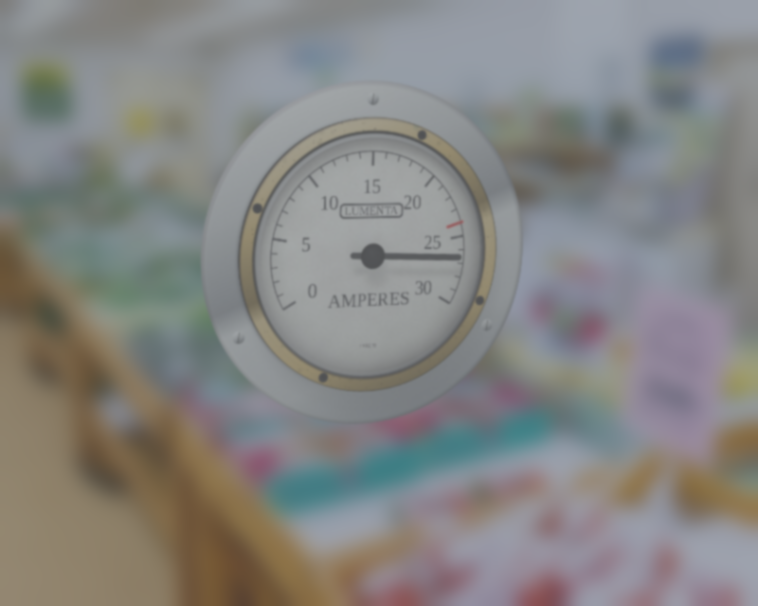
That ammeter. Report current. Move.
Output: 26.5 A
